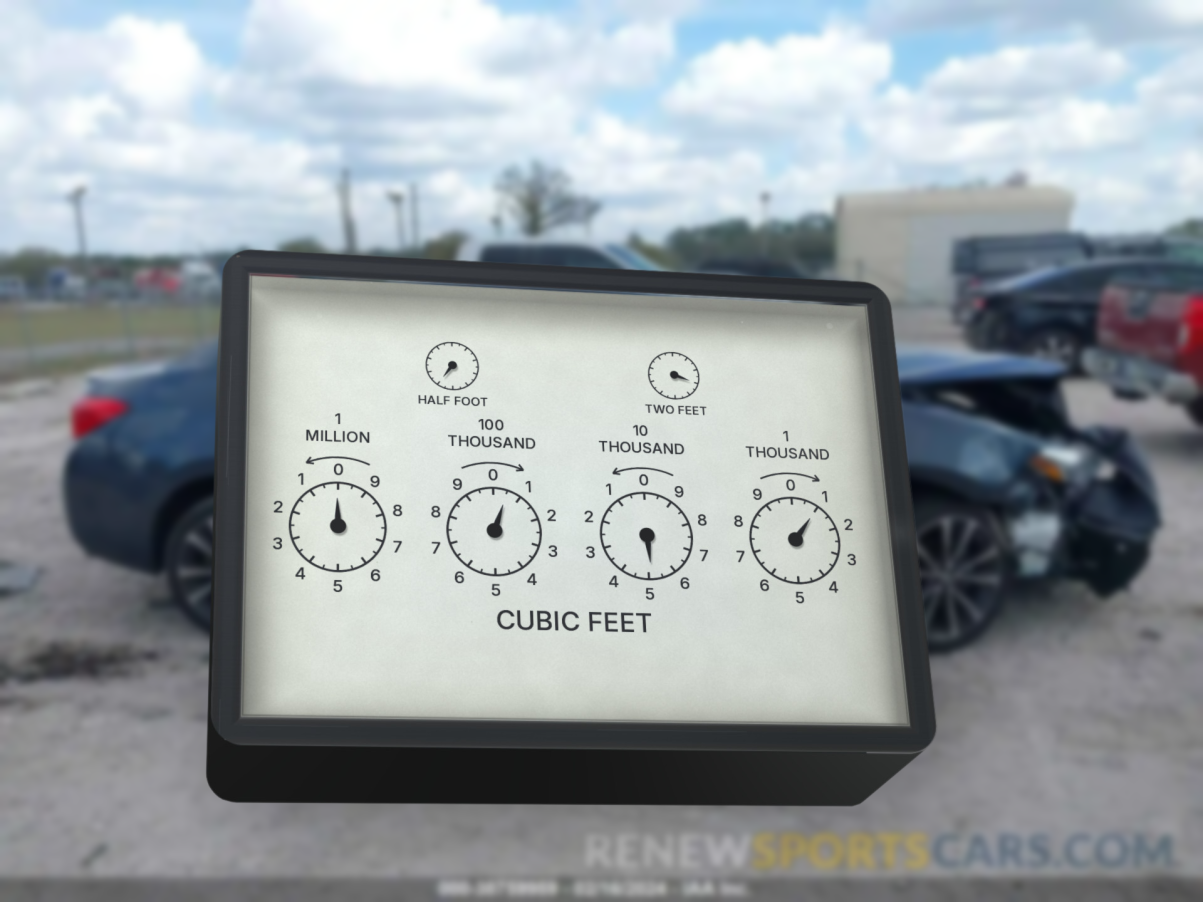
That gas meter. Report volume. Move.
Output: 5100 ft³
